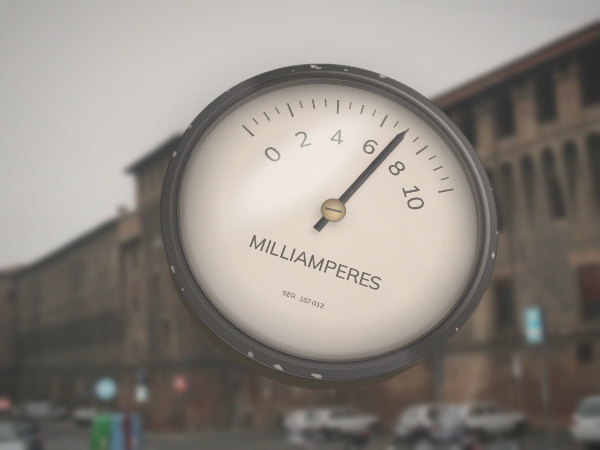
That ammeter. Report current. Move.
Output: 7 mA
